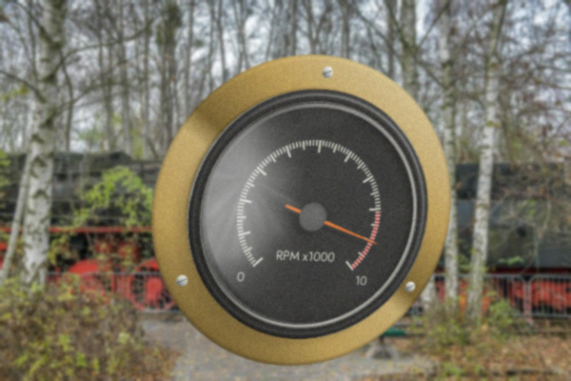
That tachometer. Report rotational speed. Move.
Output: 9000 rpm
